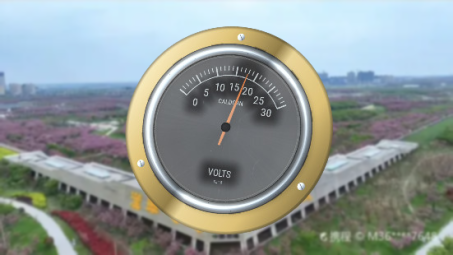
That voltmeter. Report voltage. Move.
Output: 18 V
